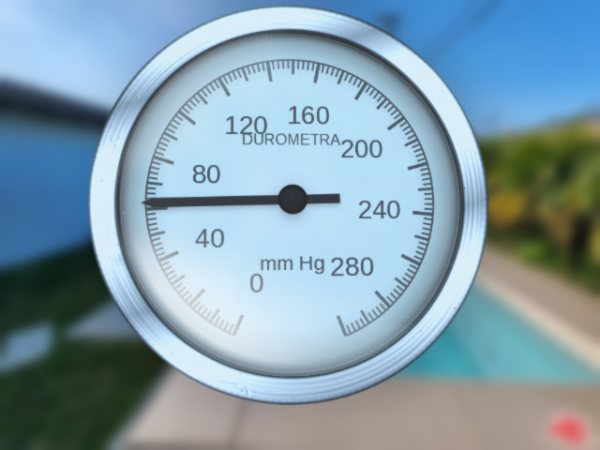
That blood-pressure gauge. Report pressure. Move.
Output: 62 mmHg
